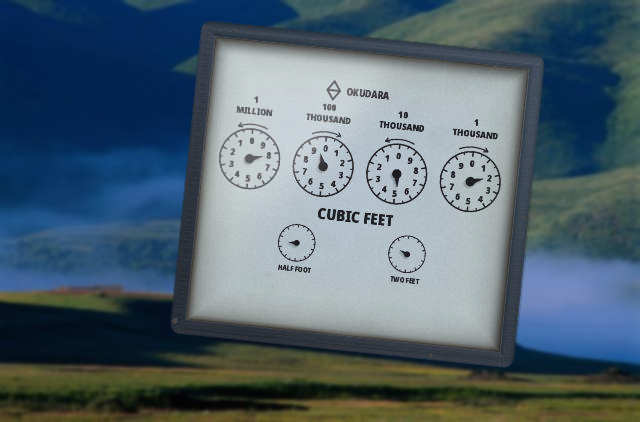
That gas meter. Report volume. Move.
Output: 795200 ft³
